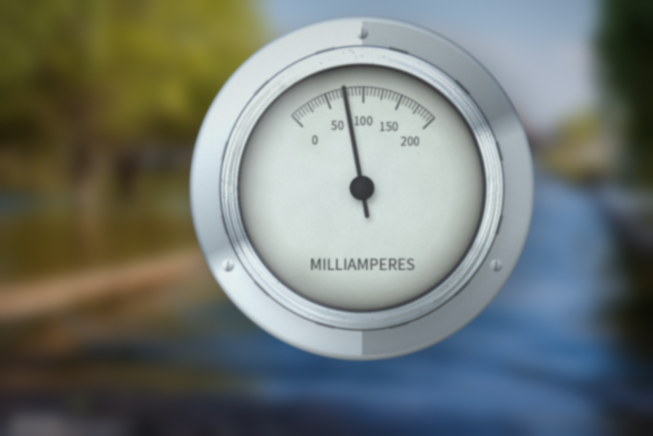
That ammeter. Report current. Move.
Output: 75 mA
